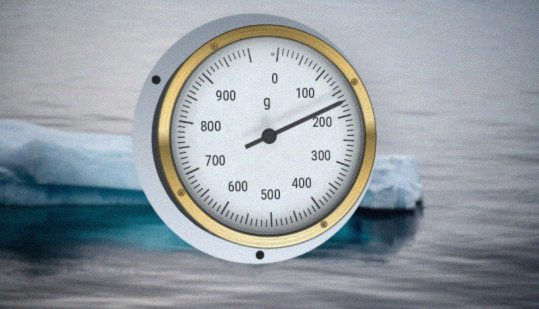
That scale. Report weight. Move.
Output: 170 g
